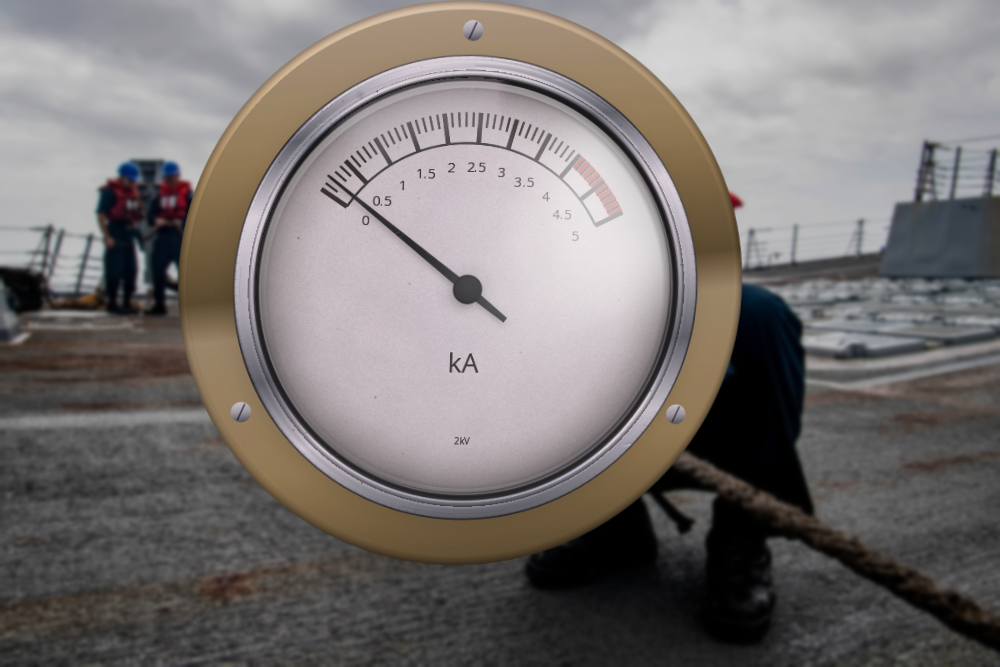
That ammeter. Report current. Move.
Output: 0.2 kA
